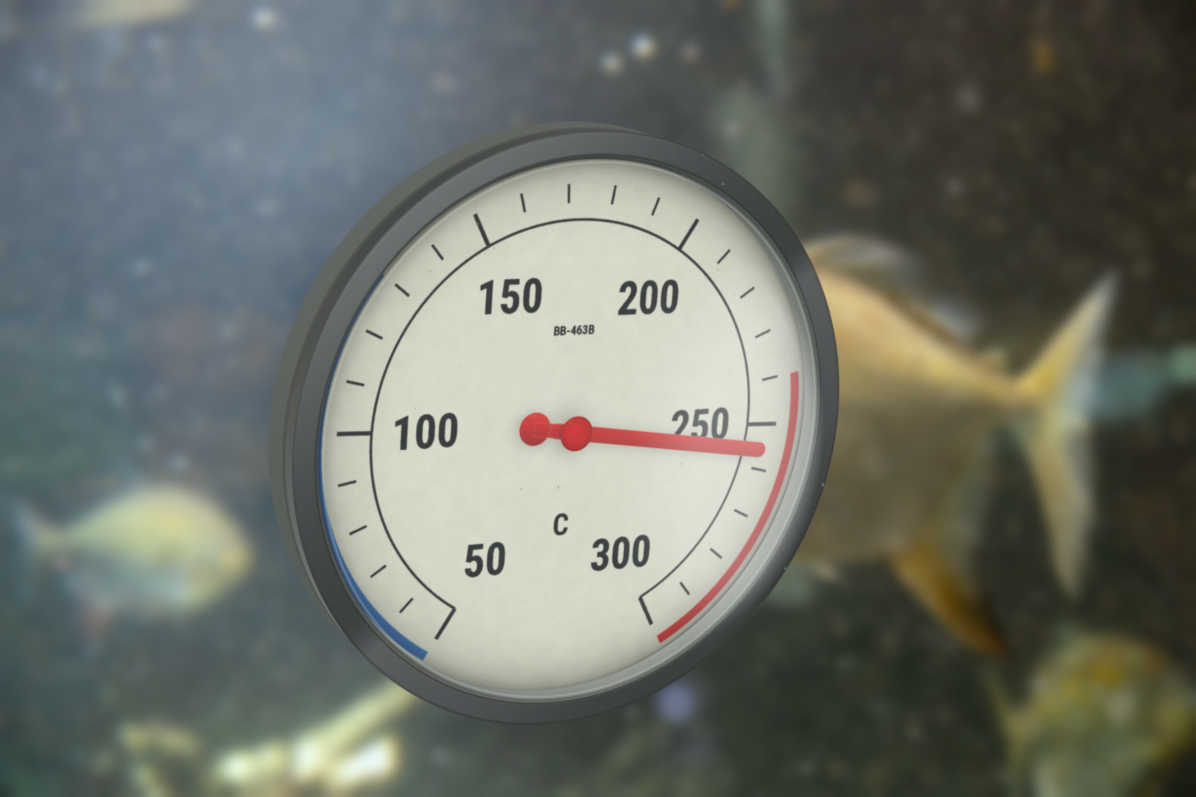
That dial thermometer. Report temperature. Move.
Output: 255 °C
